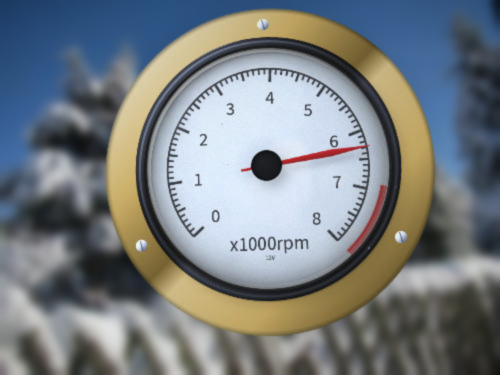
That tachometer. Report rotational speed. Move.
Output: 6300 rpm
